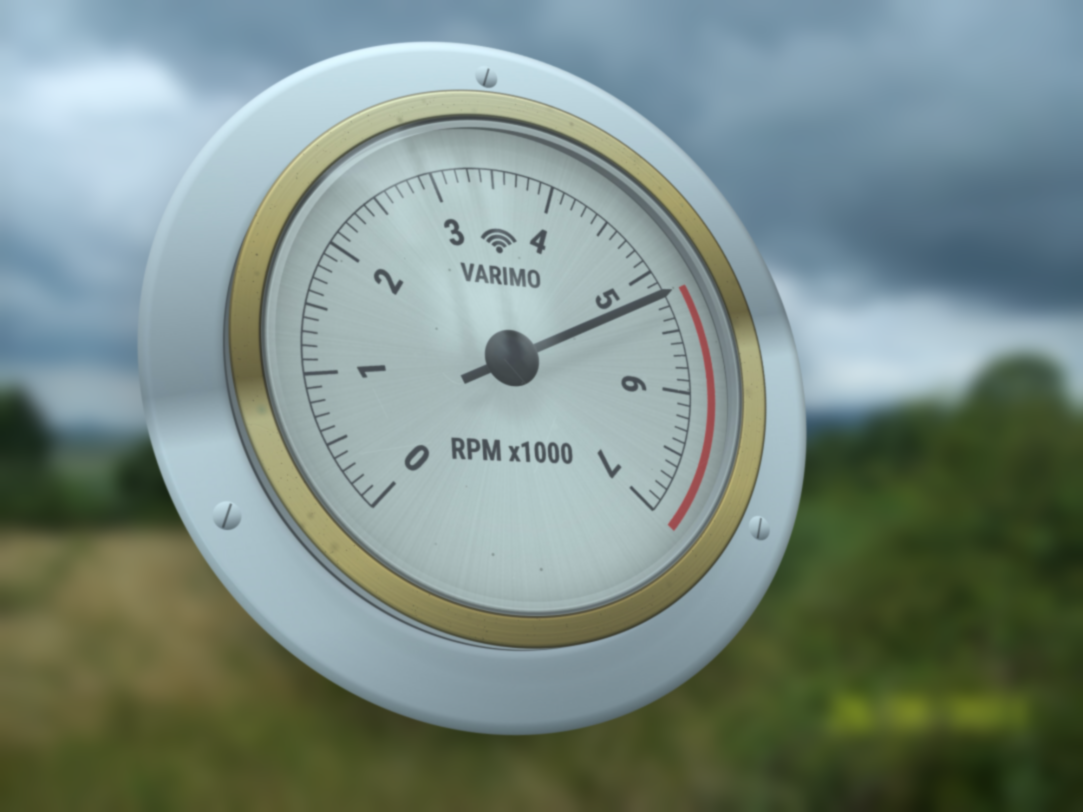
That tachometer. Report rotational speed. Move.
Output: 5200 rpm
